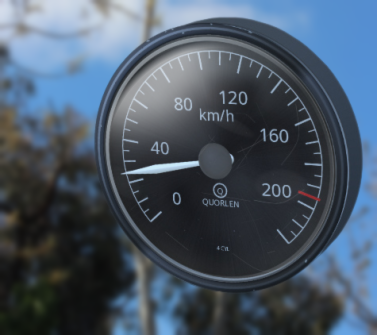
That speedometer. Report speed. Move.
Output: 25 km/h
